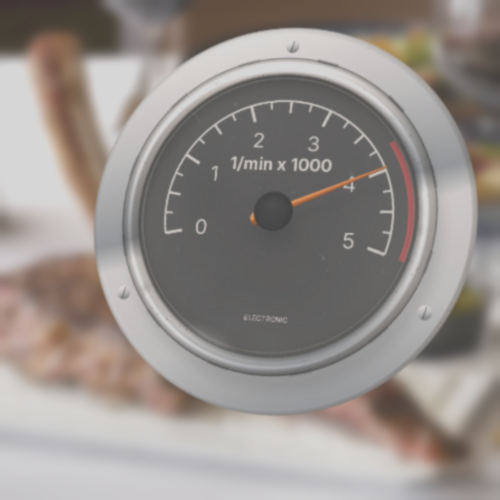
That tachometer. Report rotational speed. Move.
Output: 4000 rpm
